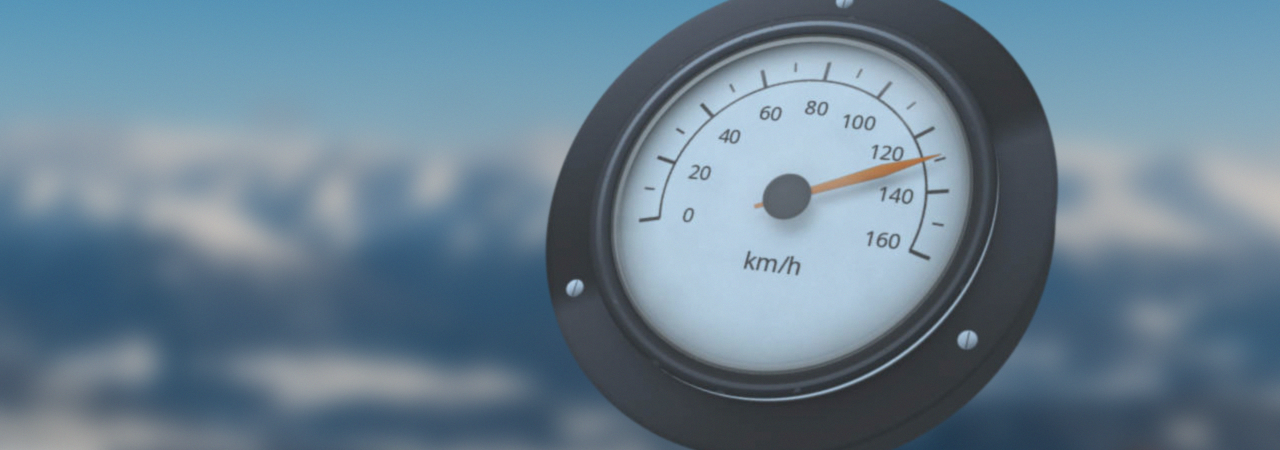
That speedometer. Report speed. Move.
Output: 130 km/h
